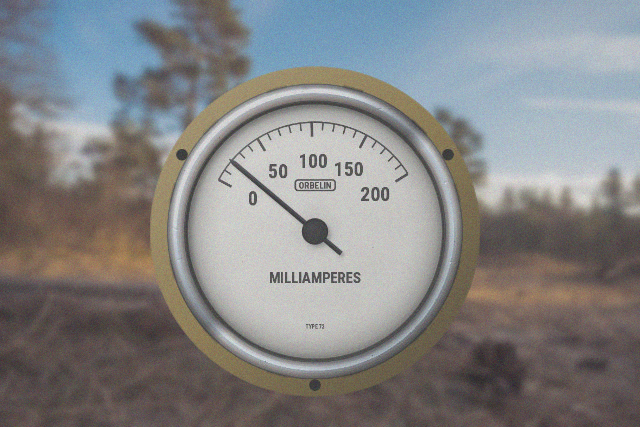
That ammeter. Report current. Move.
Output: 20 mA
